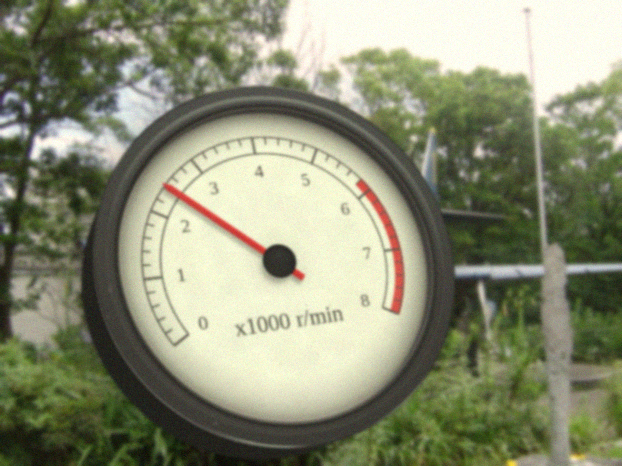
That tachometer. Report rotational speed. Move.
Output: 2400 rpm
